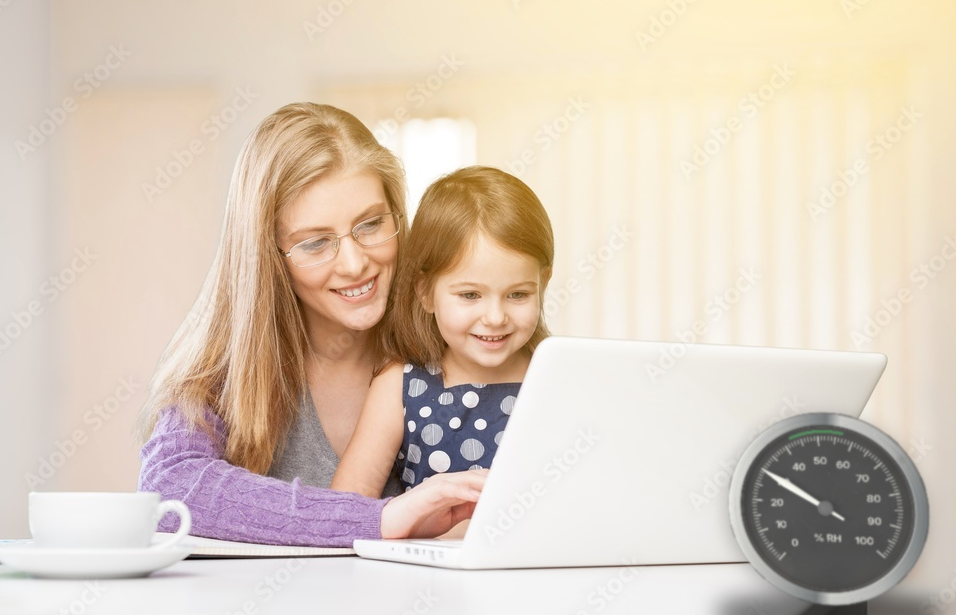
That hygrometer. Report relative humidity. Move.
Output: 30 %
